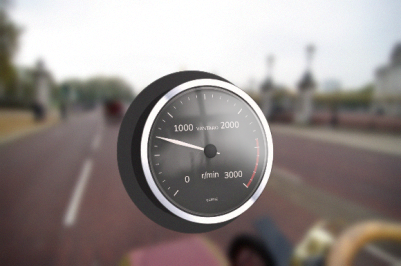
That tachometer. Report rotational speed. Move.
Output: 700 rpm
